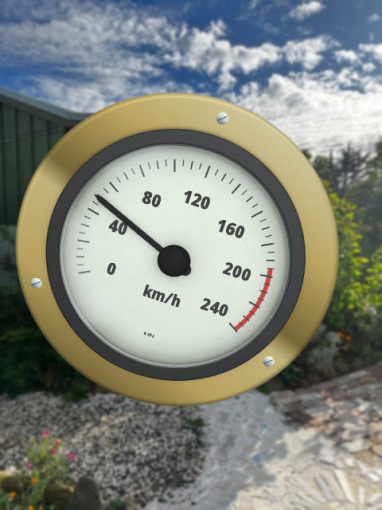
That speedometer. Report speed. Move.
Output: 50 km/h
